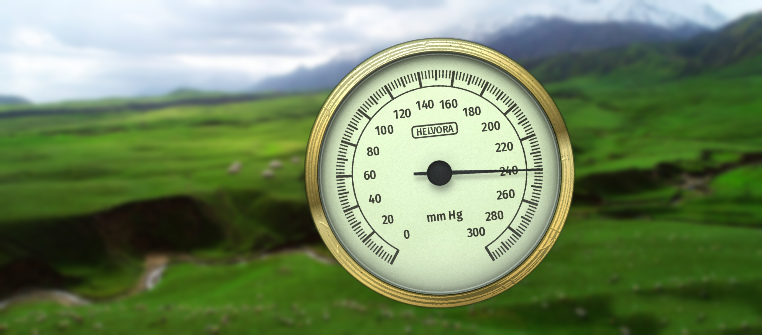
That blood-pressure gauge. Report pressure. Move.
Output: 240 mmHg
